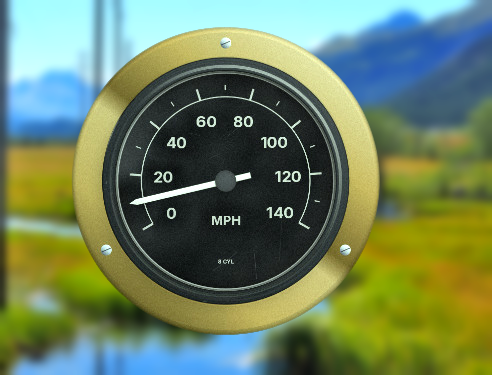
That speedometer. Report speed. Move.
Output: 10 mph
